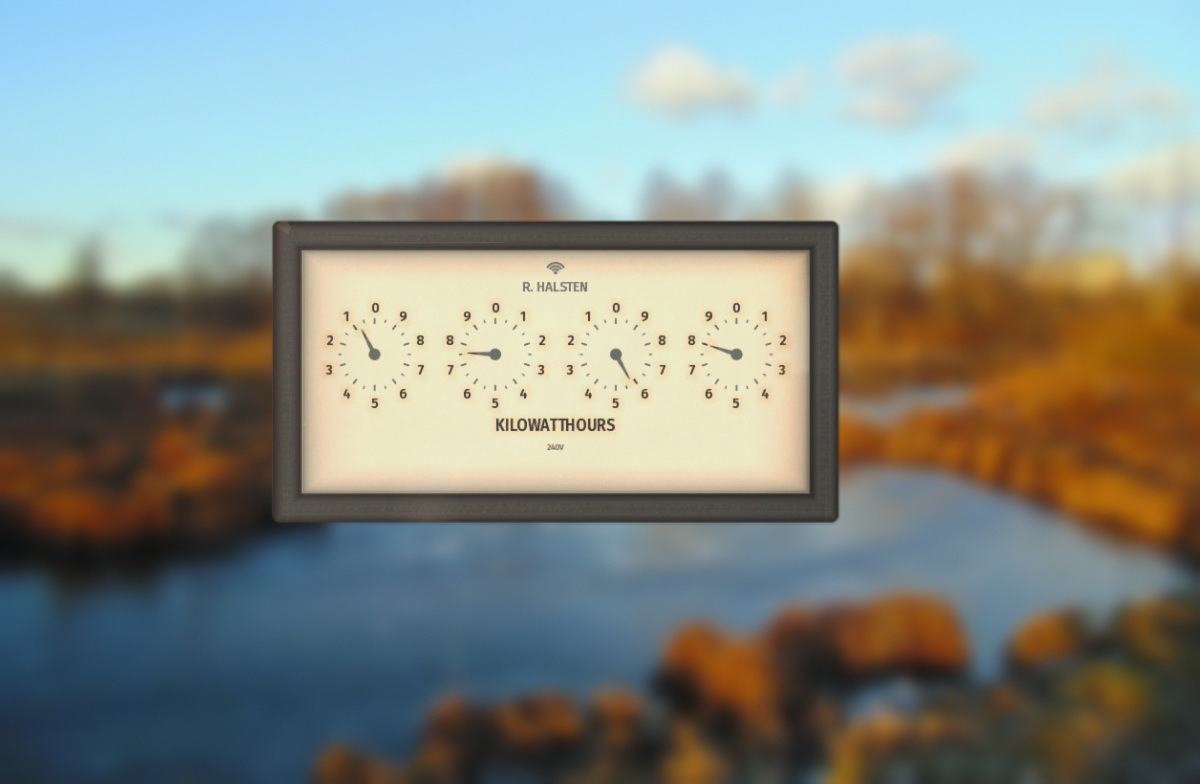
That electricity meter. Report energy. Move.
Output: 758 kWh
